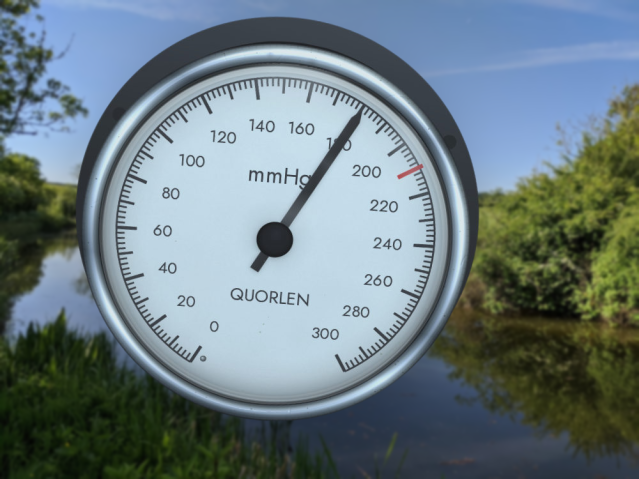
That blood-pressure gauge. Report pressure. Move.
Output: 180 mmHg
